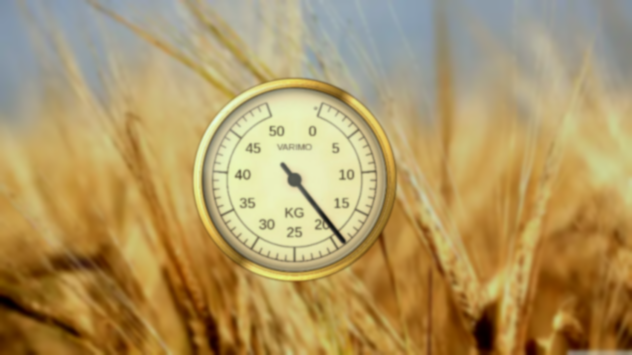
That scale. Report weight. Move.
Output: 19 kg
